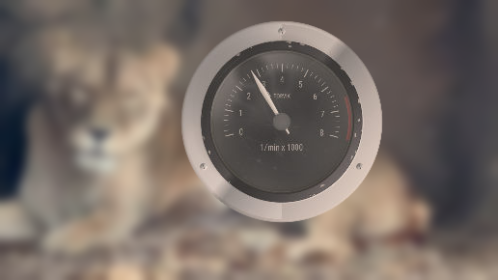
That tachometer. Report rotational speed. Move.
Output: 2800 rpm
